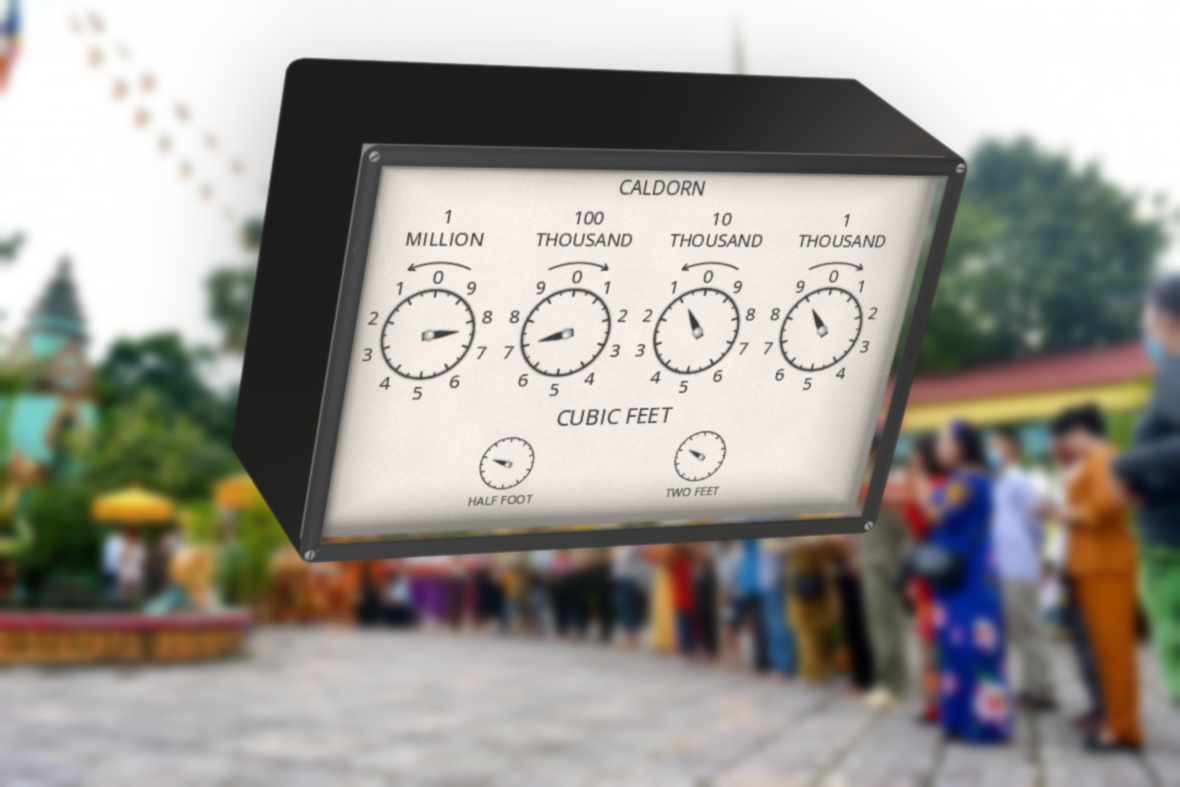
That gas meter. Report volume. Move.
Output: 770900 ft³
